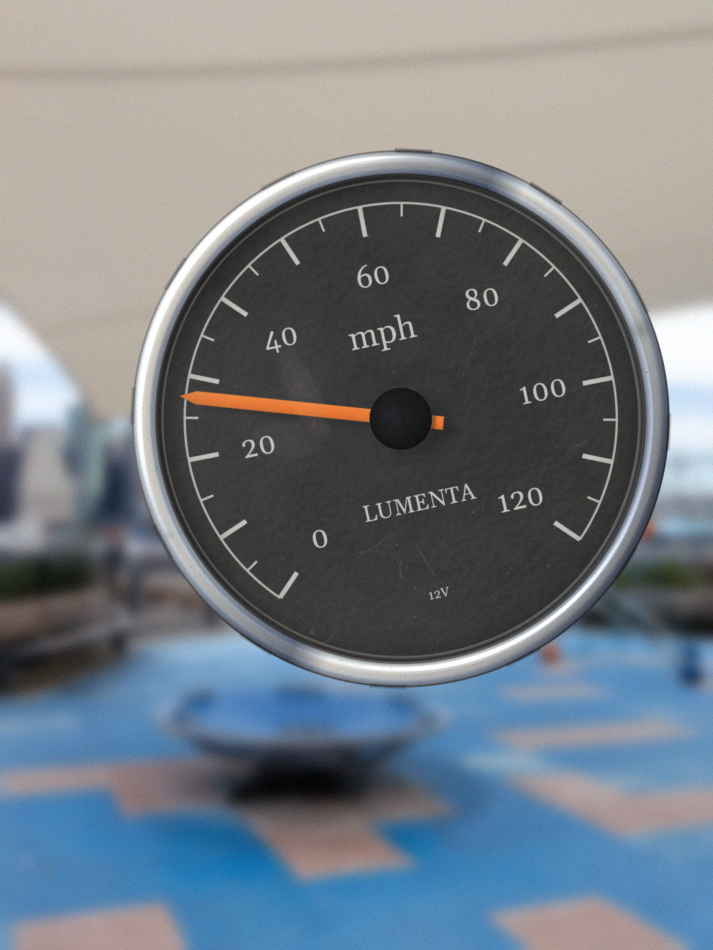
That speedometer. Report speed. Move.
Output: 27.5 mph
